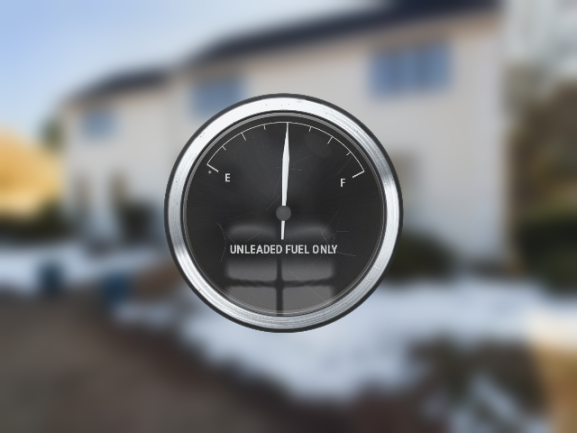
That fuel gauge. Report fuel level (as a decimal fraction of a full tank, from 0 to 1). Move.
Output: 0.5
